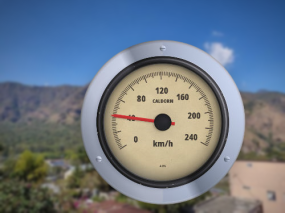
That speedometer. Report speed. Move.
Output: 40 km/h
